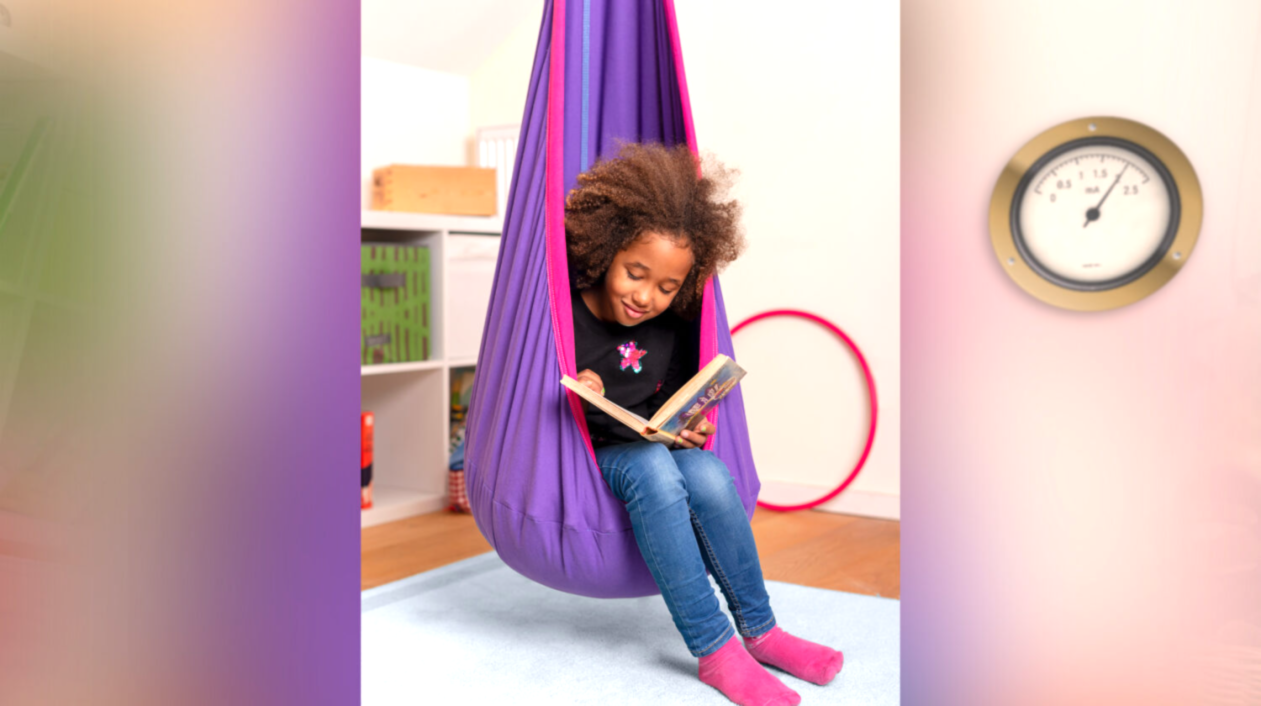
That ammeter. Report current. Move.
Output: 2 mA
